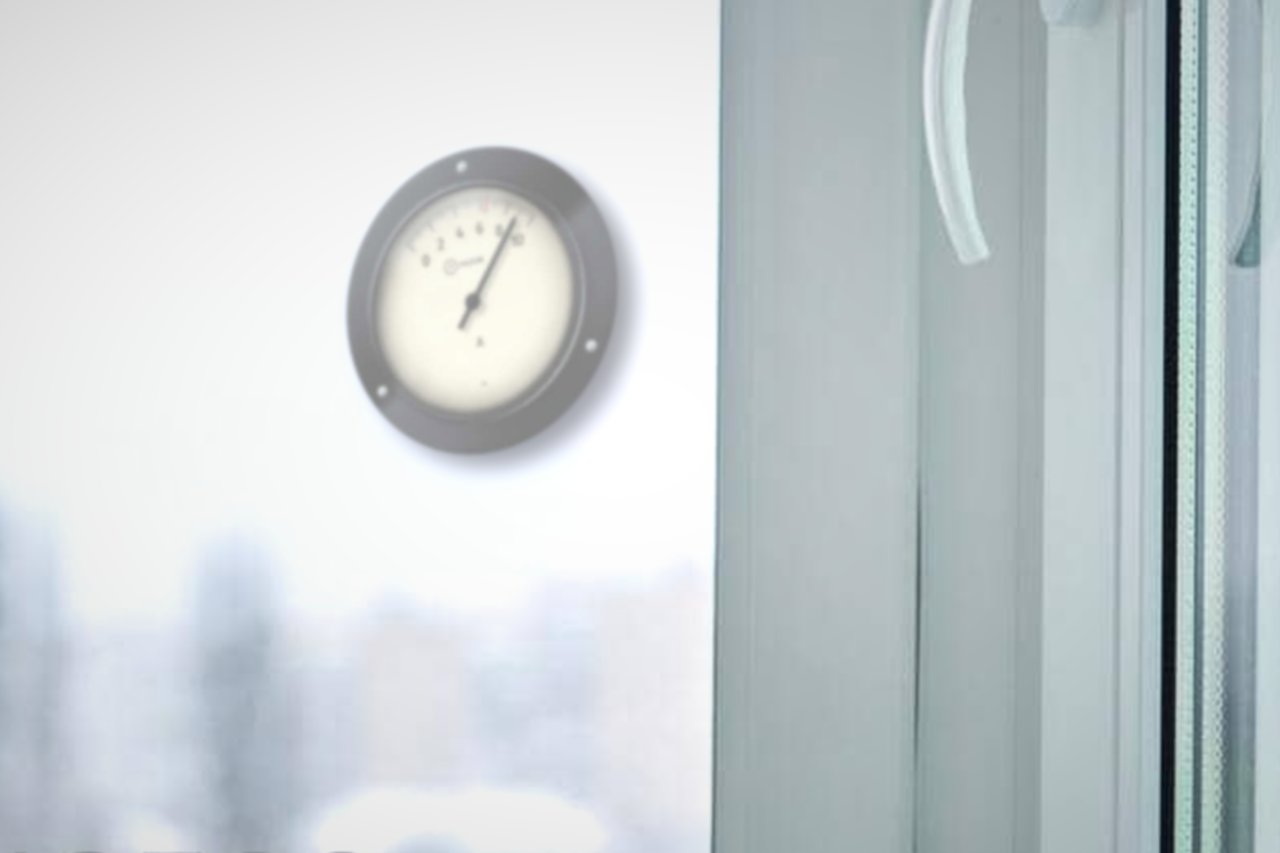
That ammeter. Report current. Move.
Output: 9 A
